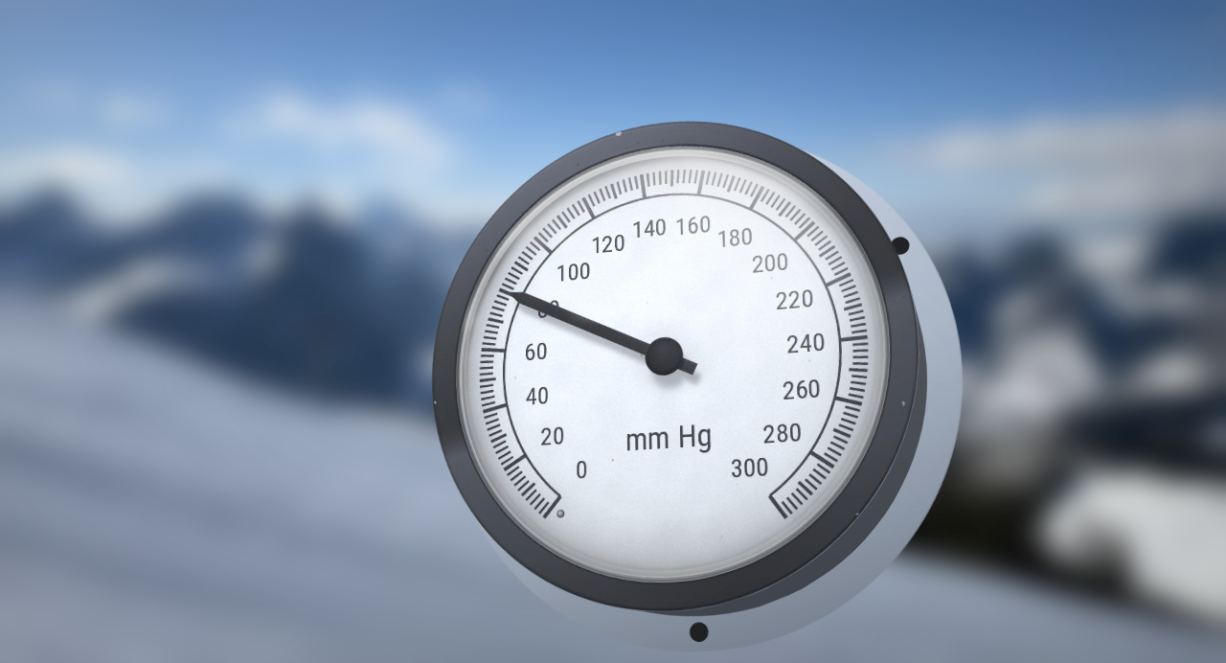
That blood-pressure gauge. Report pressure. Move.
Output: 80 mmHg
